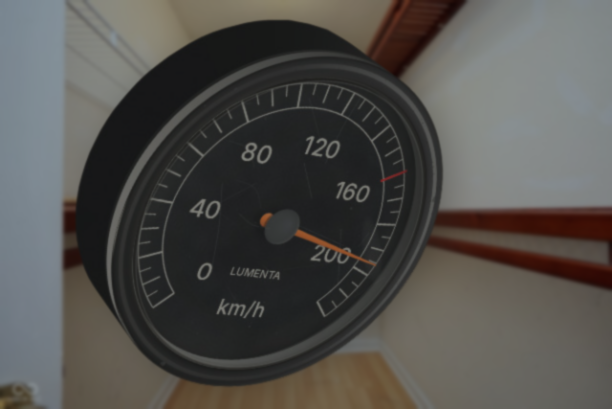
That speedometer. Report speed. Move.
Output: 195 km/h
